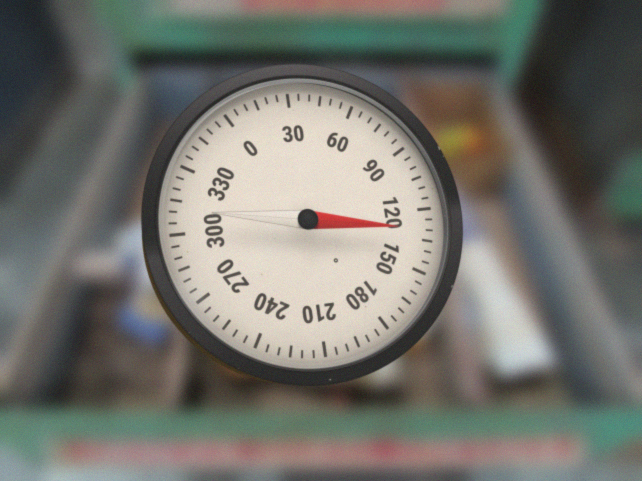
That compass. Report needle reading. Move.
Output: 130 °
